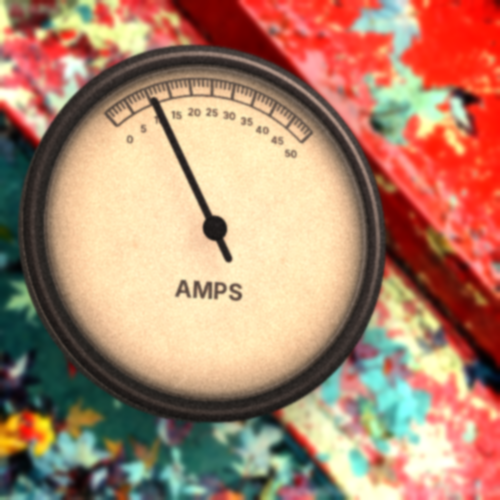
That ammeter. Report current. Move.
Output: 10 A
